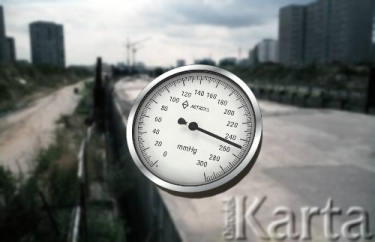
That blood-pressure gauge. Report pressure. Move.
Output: 250 mmHg
